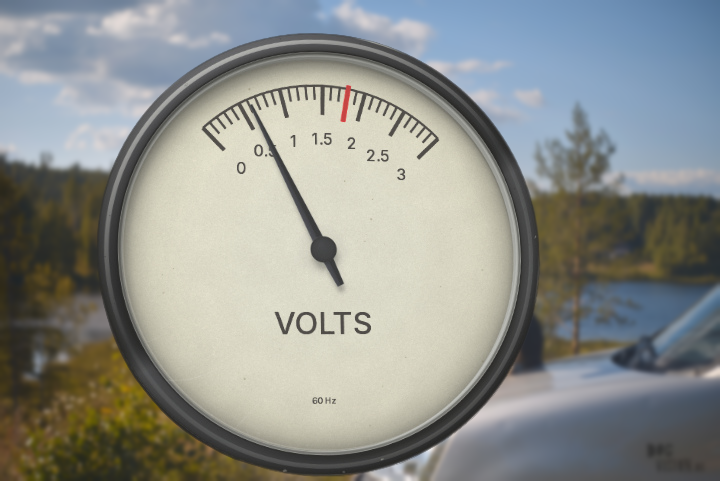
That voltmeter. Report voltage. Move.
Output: 0.6 V
